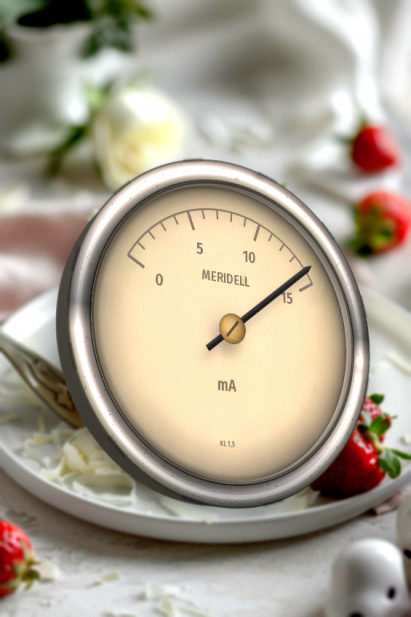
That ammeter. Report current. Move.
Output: 14 mA
